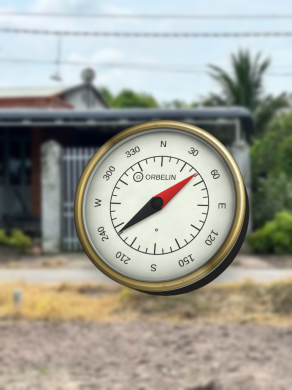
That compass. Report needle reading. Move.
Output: 50 °
